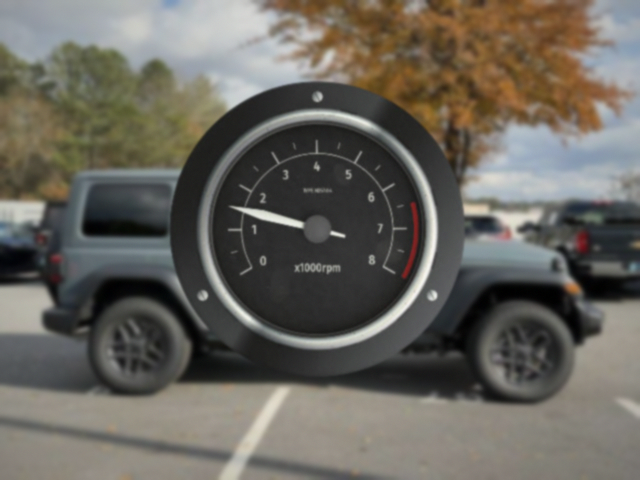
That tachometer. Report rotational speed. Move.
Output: 1500 rpm
